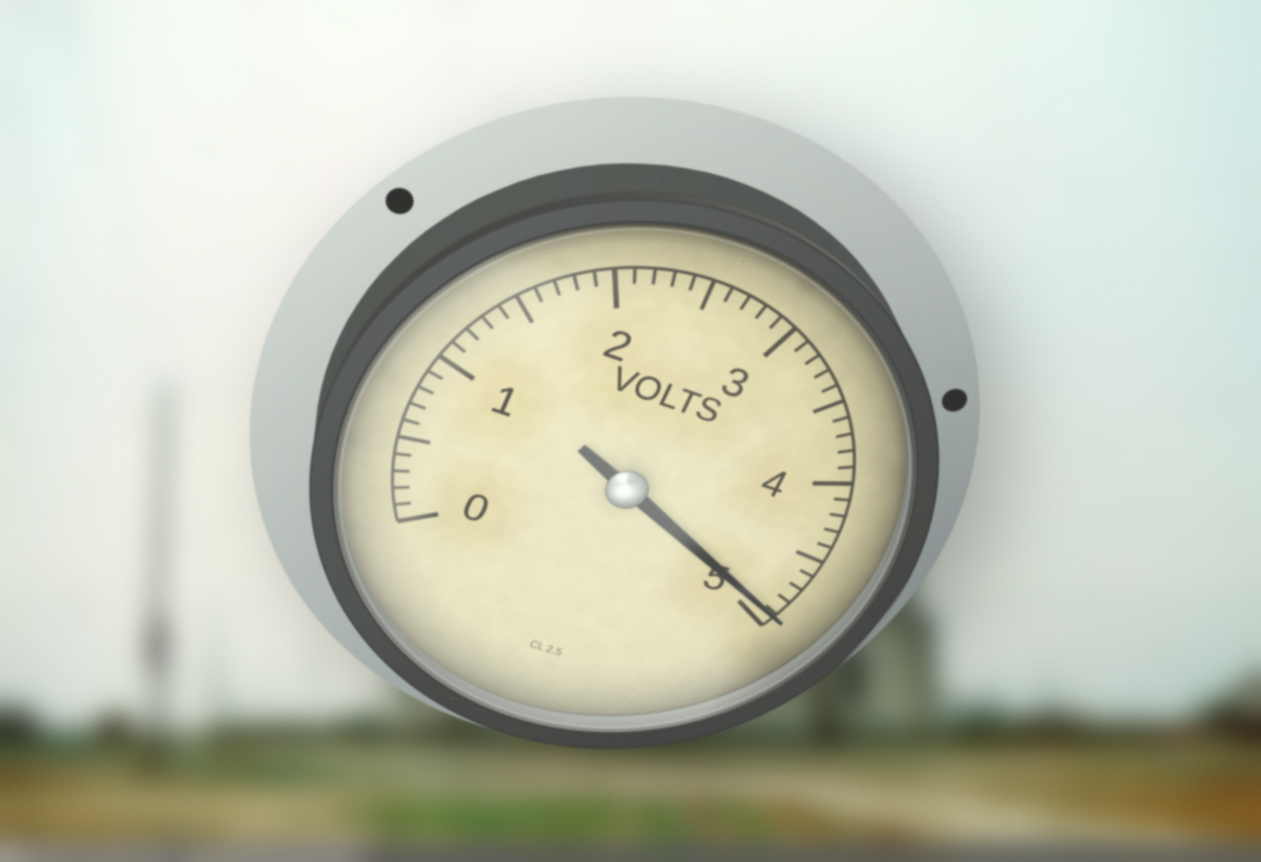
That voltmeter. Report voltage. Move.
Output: 4.9 V
